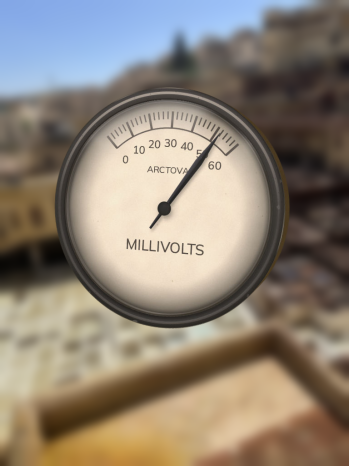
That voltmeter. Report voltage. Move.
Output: 52 mV
